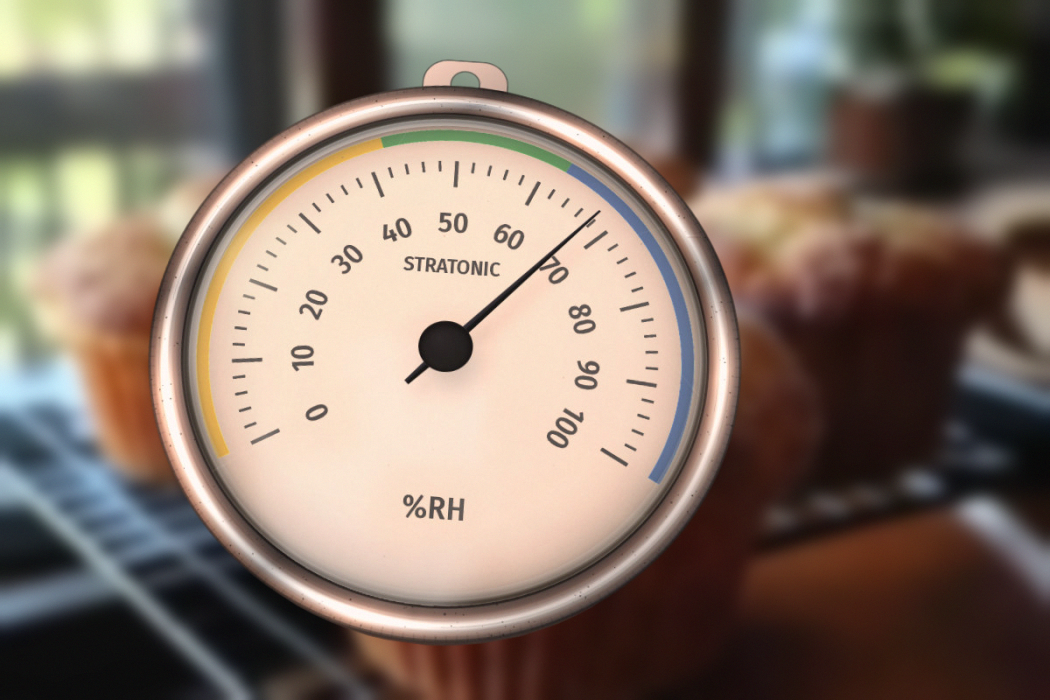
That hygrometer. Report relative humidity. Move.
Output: 68 %
